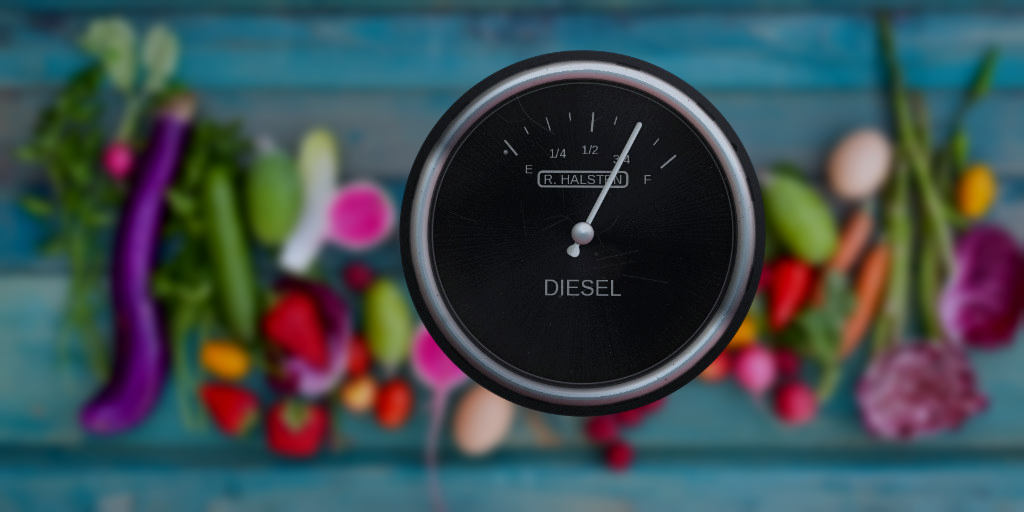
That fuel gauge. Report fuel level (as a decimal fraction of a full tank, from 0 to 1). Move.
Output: 0.75
